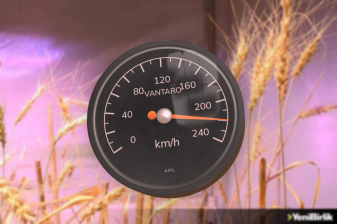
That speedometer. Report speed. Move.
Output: 220 km/h
